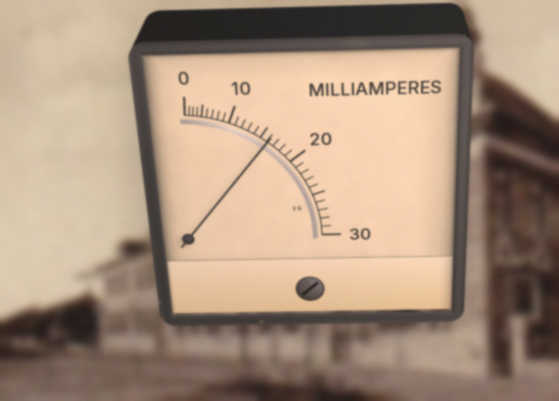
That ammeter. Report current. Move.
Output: 16 mA
